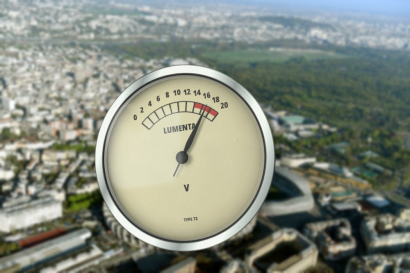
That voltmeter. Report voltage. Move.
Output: 17 V
